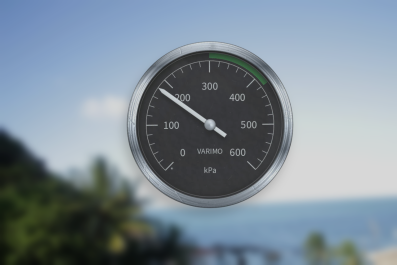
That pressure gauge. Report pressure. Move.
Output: 180 kPa
